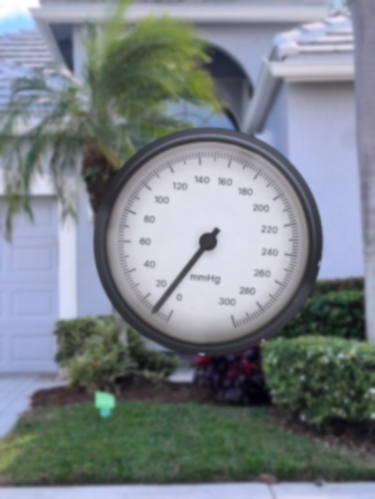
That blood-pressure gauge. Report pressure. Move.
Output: 10 mmHg
